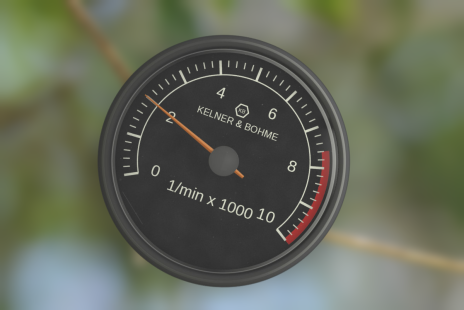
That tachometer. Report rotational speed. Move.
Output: 2000 rpm
